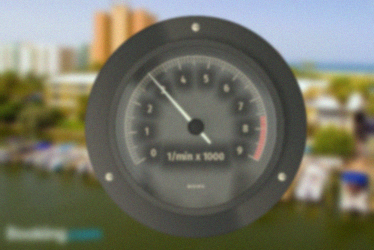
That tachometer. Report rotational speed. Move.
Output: 3000 rpm
